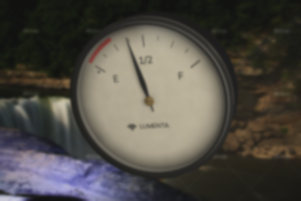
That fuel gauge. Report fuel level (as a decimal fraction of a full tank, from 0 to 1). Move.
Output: 0.375
